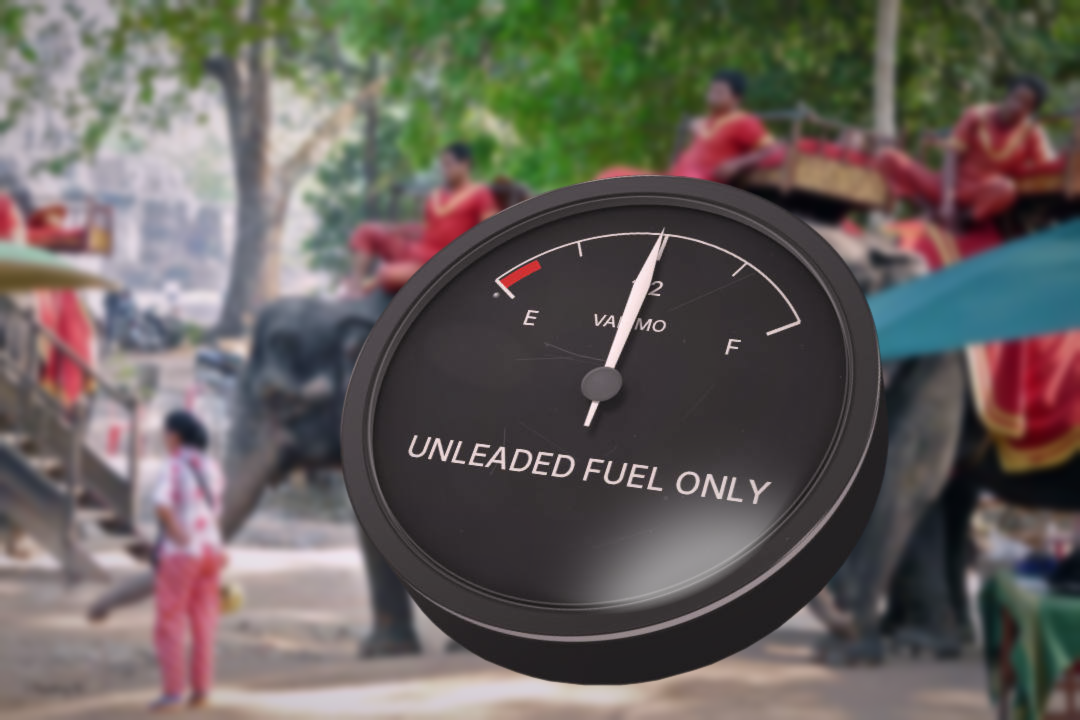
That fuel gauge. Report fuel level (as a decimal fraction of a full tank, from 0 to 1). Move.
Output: 0.5
